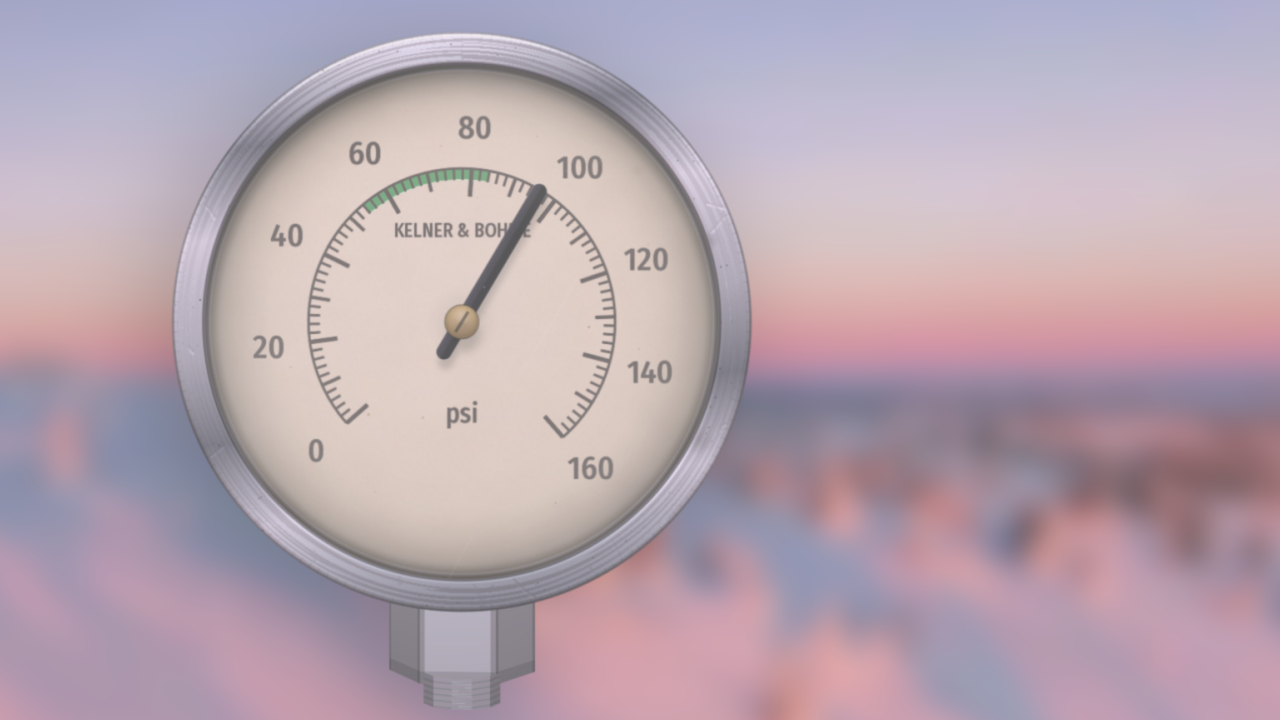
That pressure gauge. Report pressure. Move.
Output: 96 psi
